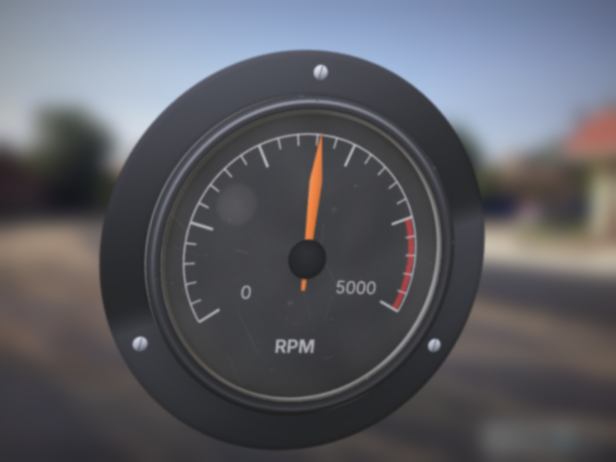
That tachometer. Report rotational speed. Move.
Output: 2600 rpm
